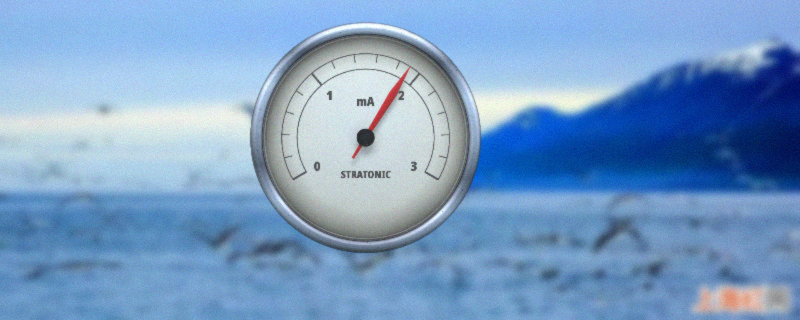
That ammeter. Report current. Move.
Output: 1.9 mA
